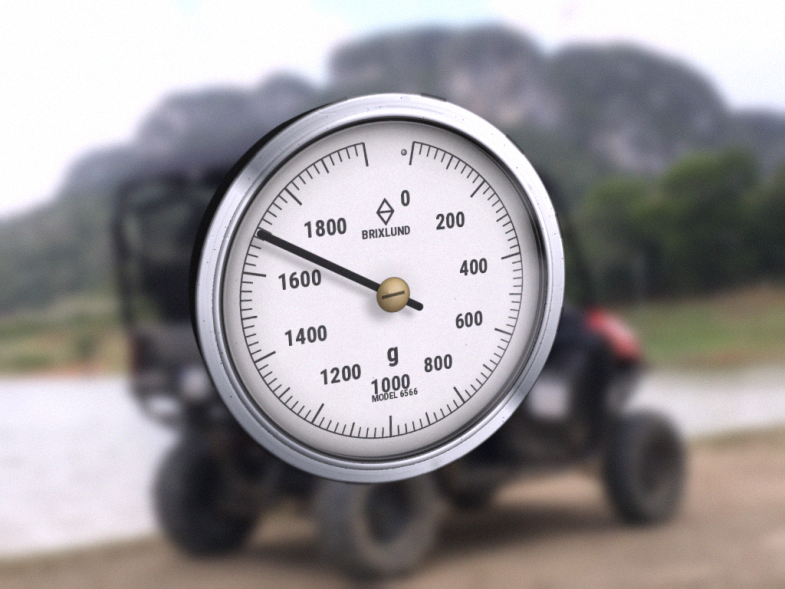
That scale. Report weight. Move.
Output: 1690 g
